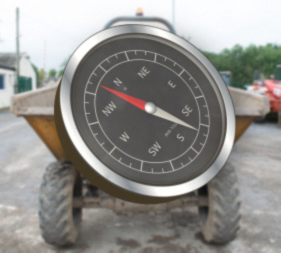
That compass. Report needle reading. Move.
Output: 340 °
